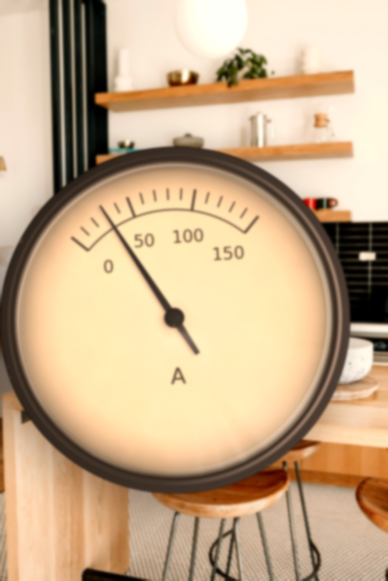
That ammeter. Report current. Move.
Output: 30 A
